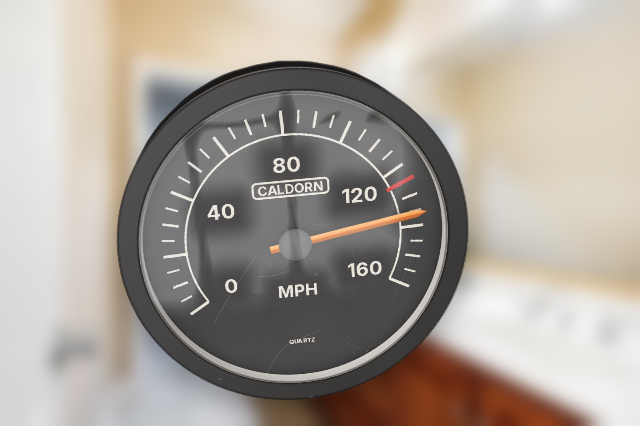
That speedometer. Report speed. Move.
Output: 135 mph
